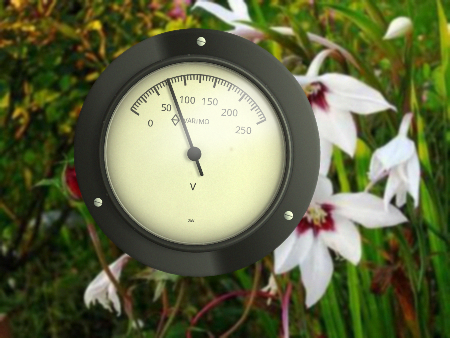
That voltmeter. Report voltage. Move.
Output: 75 V
